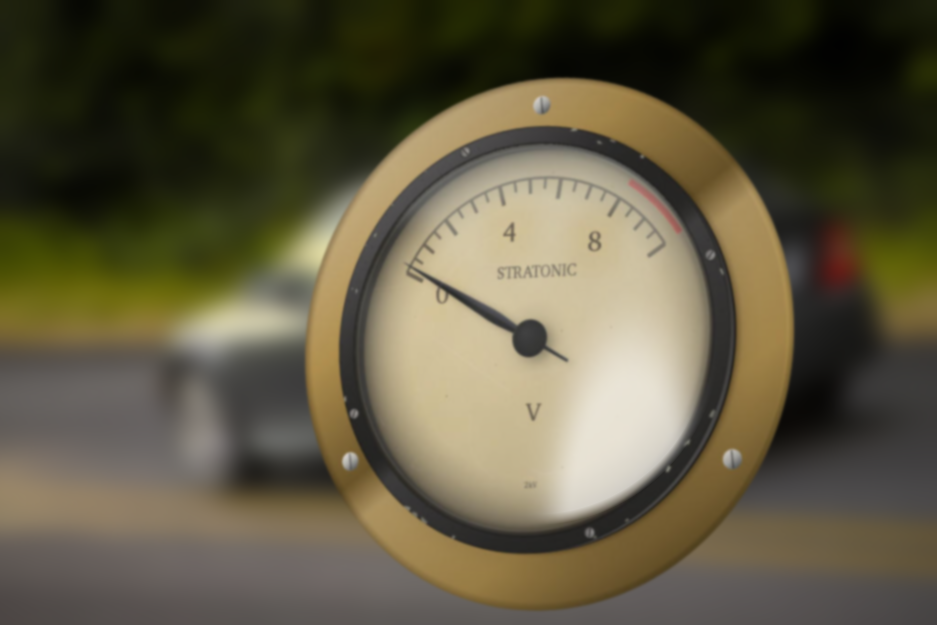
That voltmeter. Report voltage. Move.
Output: 0.25 V
